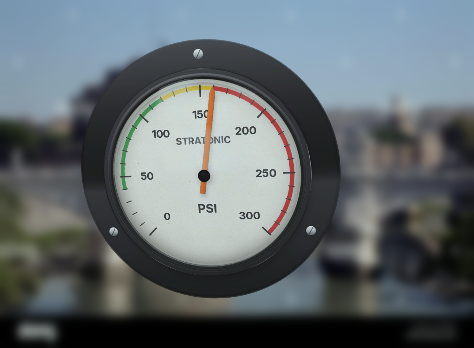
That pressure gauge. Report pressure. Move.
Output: 160 psi
